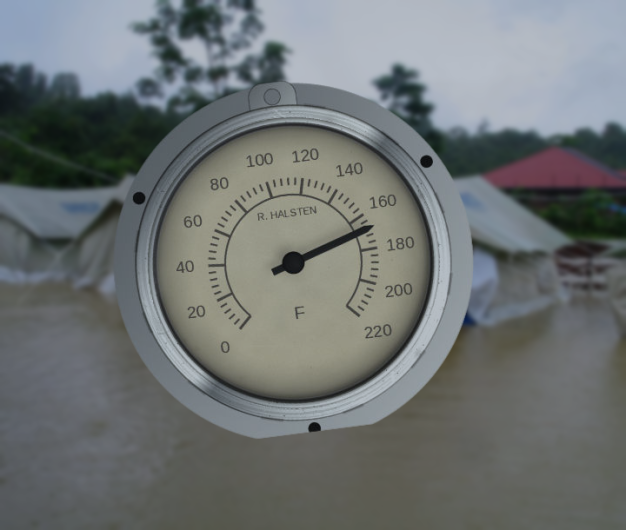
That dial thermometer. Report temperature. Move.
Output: 168 °F
